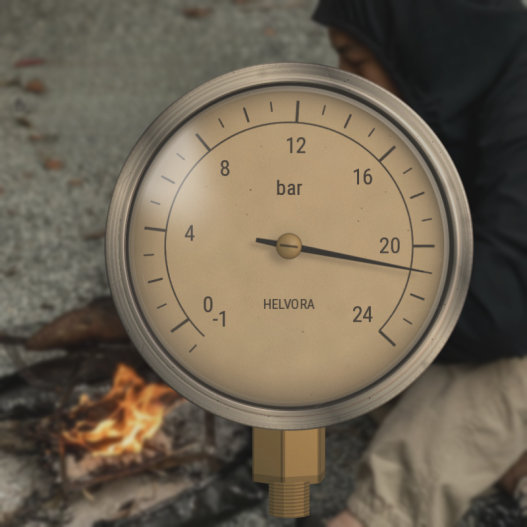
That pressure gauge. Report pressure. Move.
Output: 21 bar
